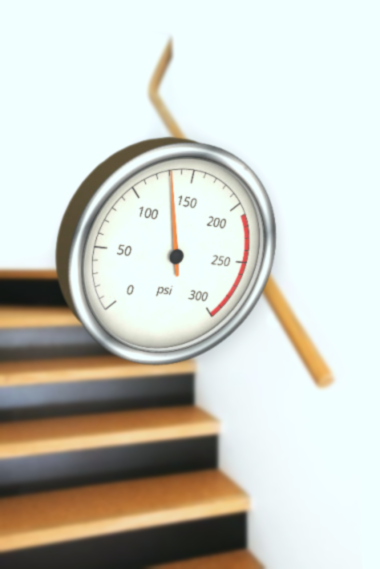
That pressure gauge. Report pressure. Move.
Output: 130 psi
